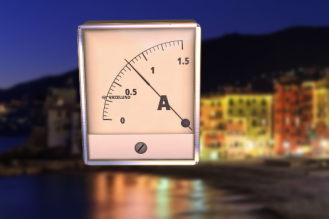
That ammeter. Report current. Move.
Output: 0.8 A
